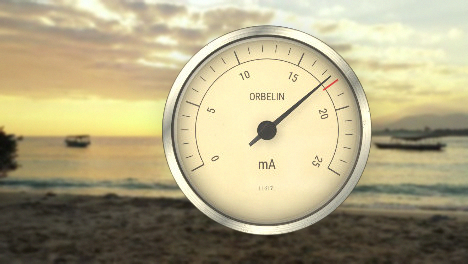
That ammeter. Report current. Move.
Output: 17.5 mA
